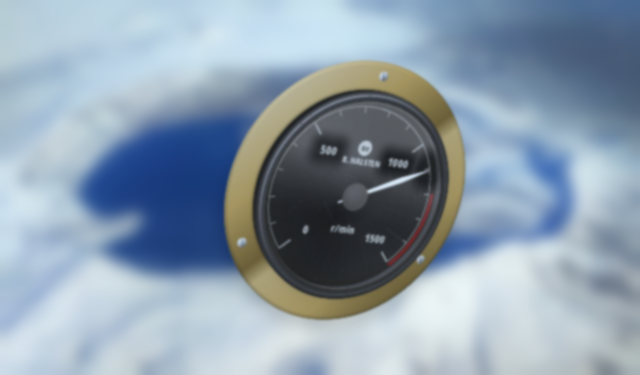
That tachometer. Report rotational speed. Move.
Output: 1100 rpm
